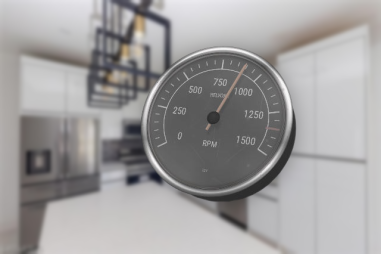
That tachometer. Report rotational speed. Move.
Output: 900 rpm
